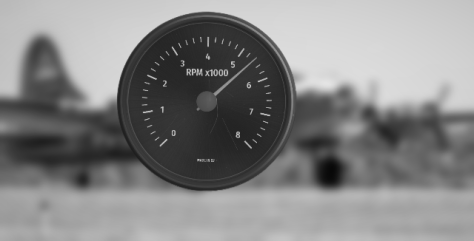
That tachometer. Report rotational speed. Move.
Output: 5400 rpm
